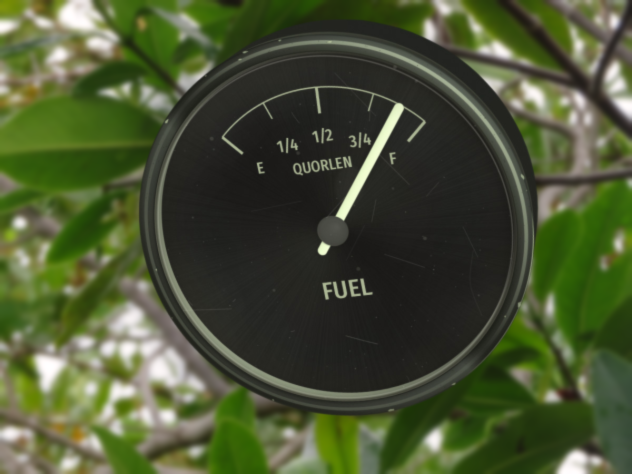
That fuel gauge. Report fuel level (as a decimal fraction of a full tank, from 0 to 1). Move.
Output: 0.875
